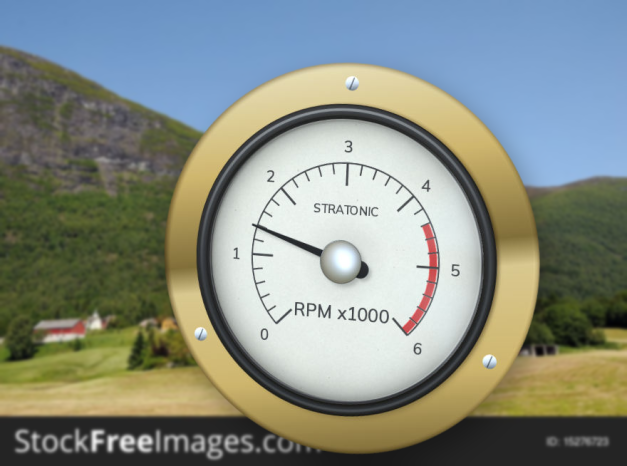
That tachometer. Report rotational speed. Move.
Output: 1400 rpm
